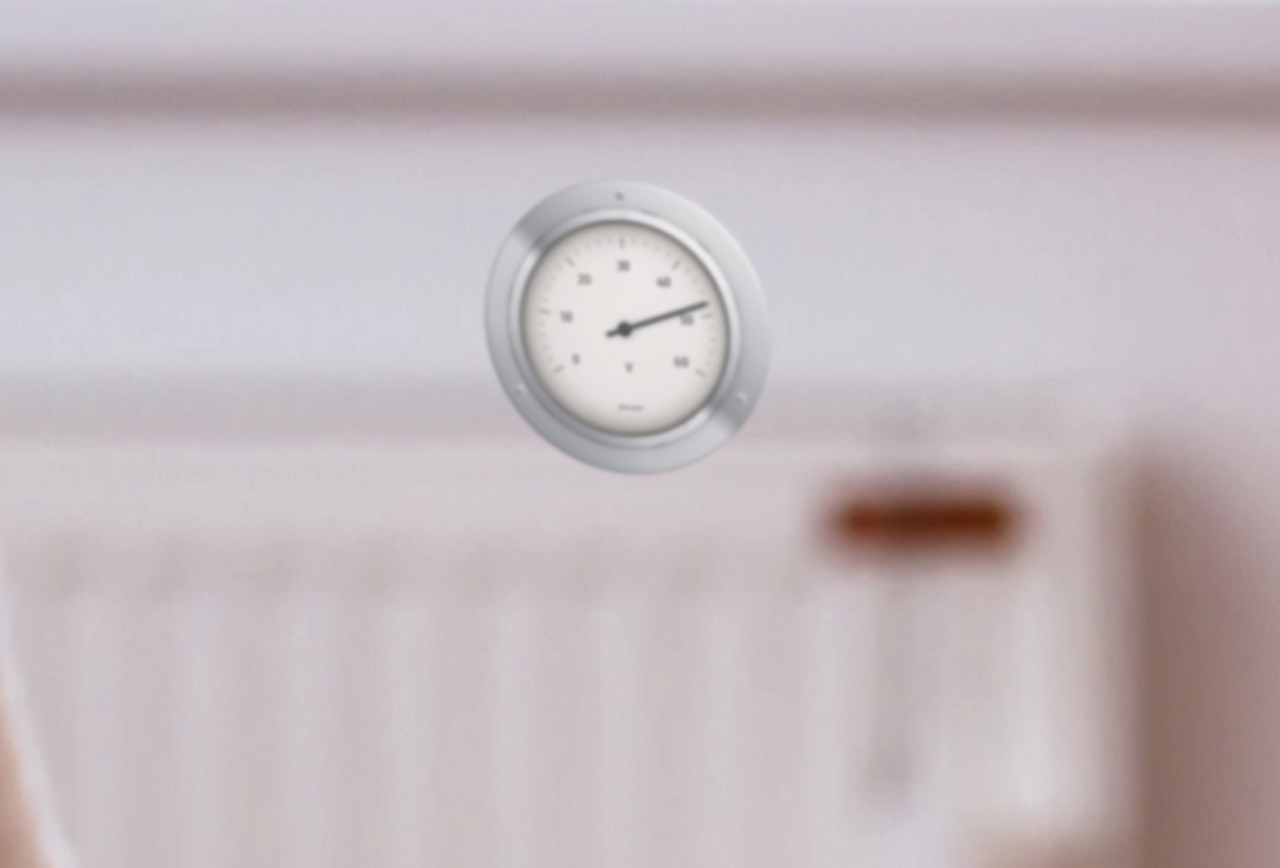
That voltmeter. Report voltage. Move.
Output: 48 V
